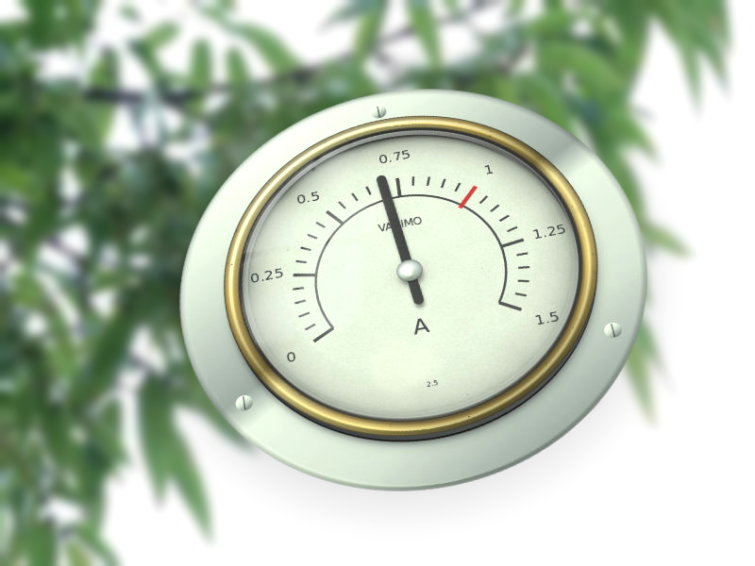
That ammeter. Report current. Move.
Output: 0.7 A
